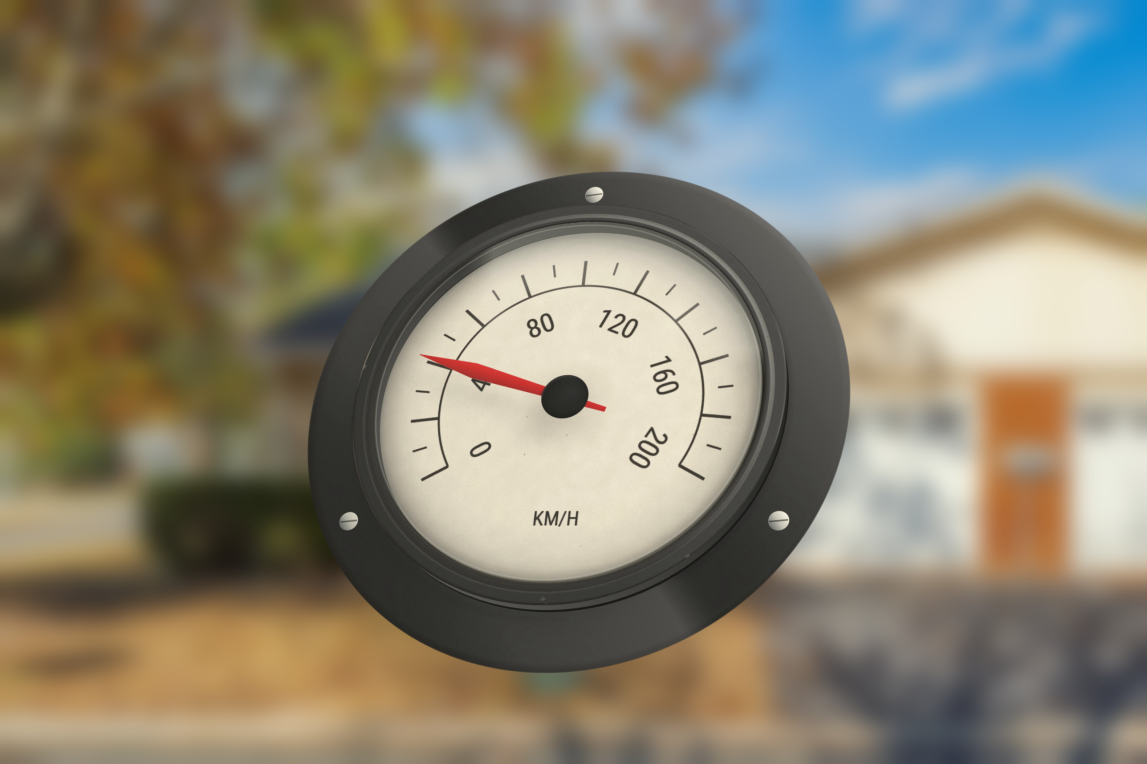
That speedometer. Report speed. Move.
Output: 40 km/h
